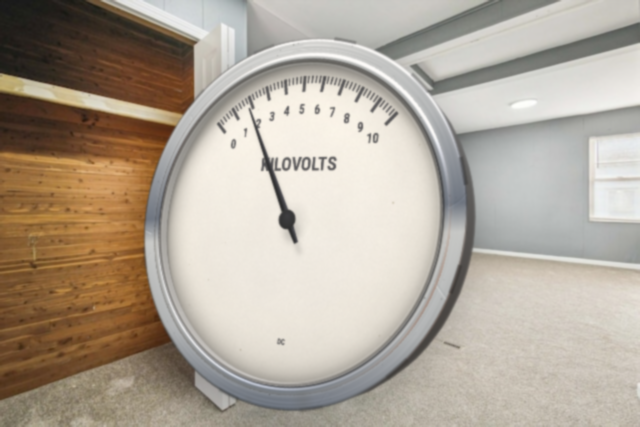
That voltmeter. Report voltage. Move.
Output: 2 kV
